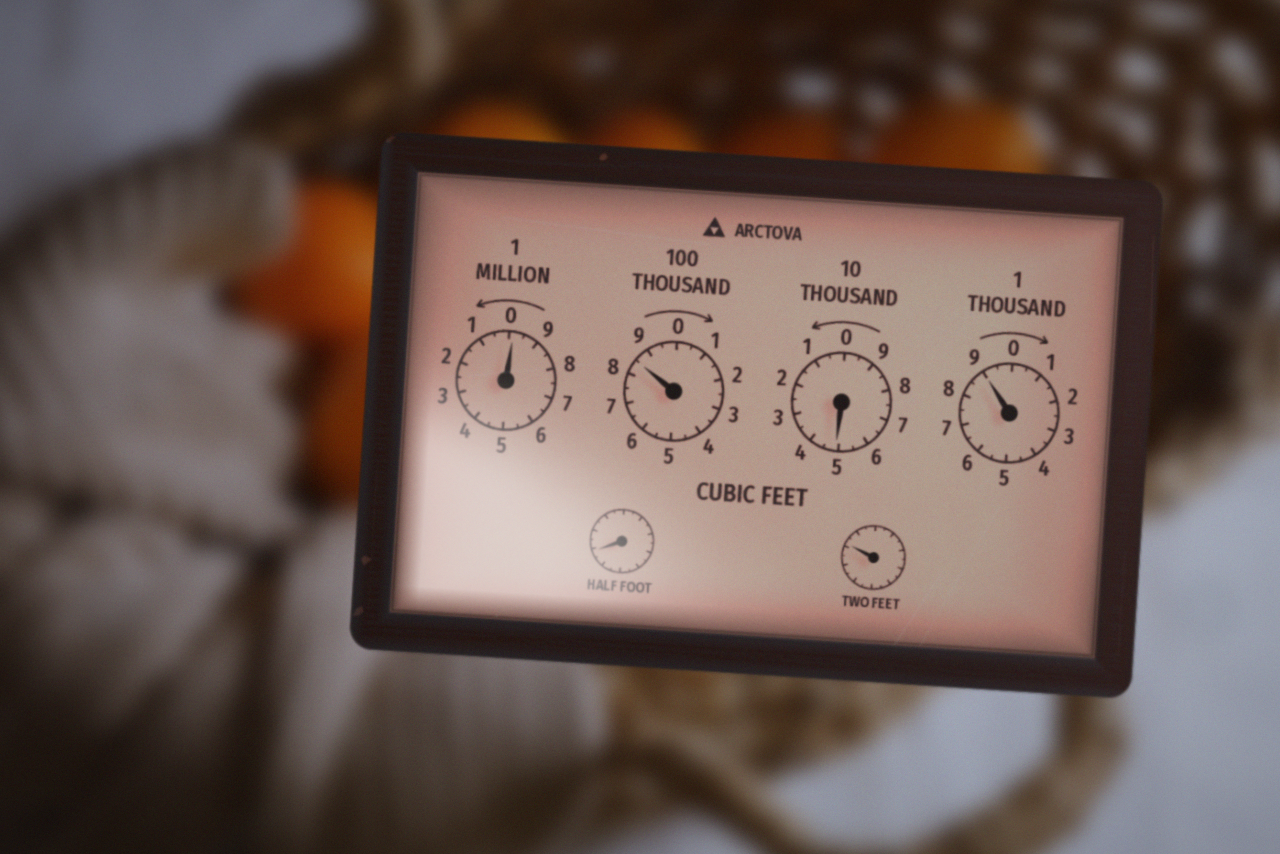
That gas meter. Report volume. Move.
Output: 984900 ft³
